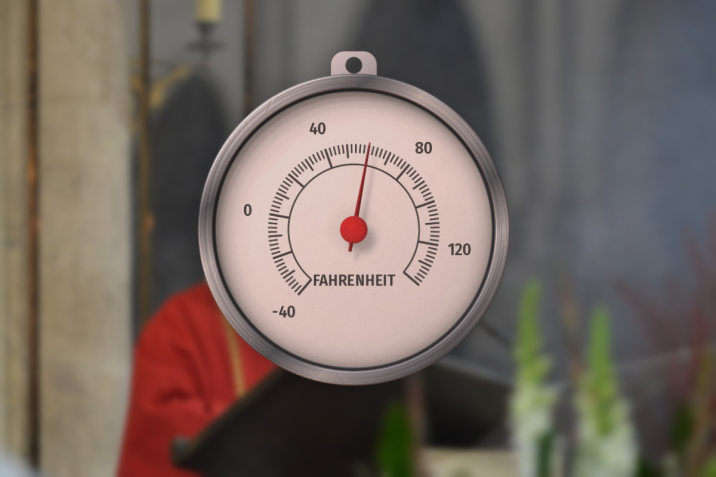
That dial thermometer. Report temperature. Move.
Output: 60 °F
